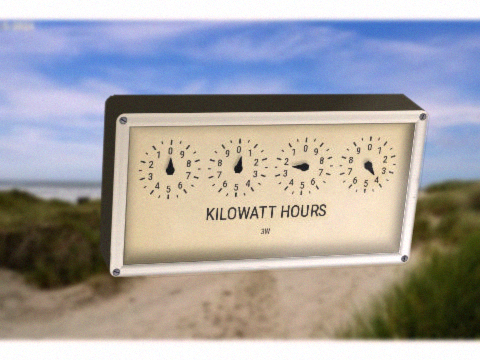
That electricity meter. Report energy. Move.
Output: 24 kWh
